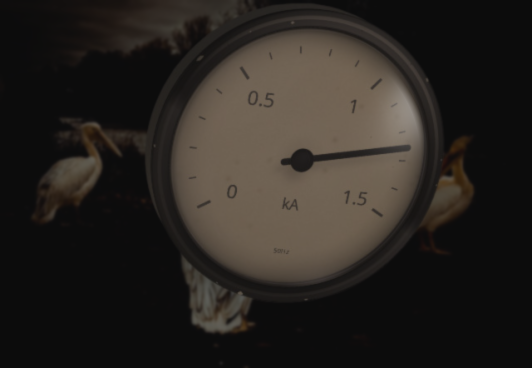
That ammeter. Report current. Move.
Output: 1.25 kA
